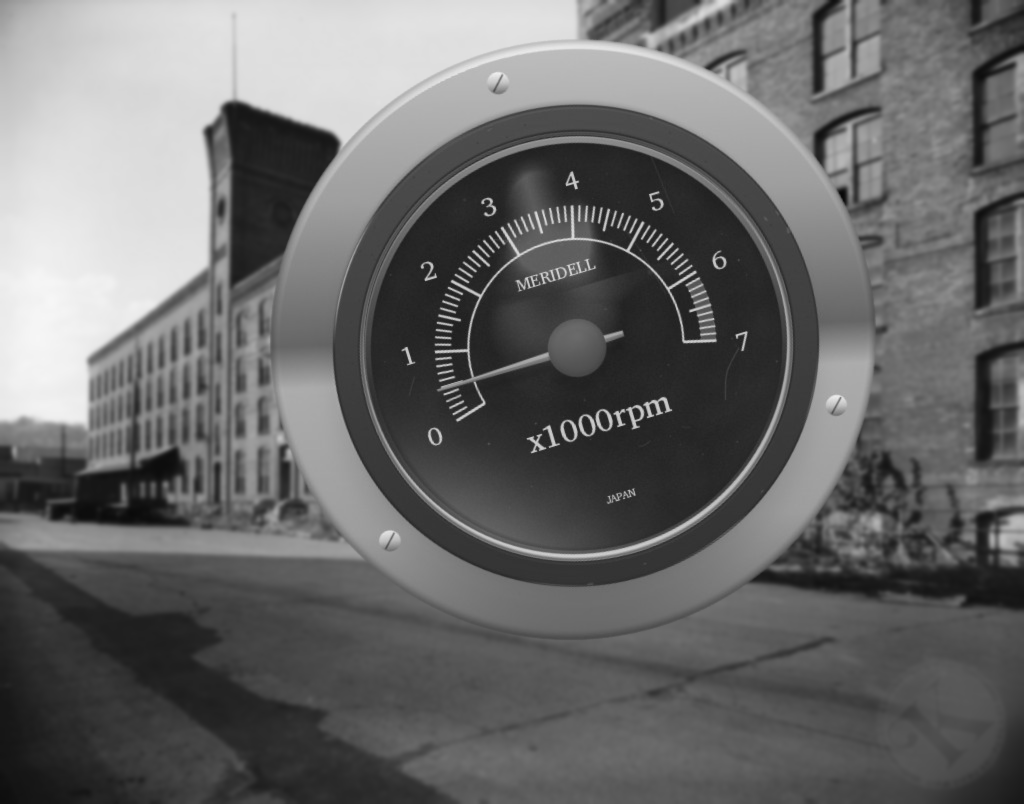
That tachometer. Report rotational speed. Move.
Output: 500 rpm
